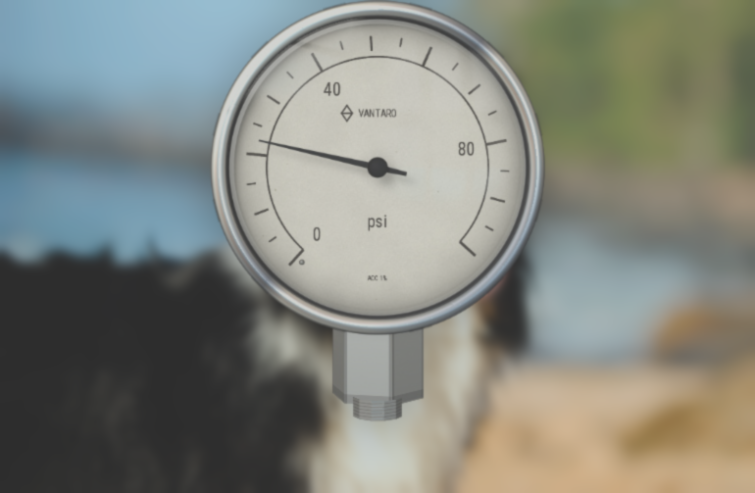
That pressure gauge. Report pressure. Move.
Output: 22.5 psi
